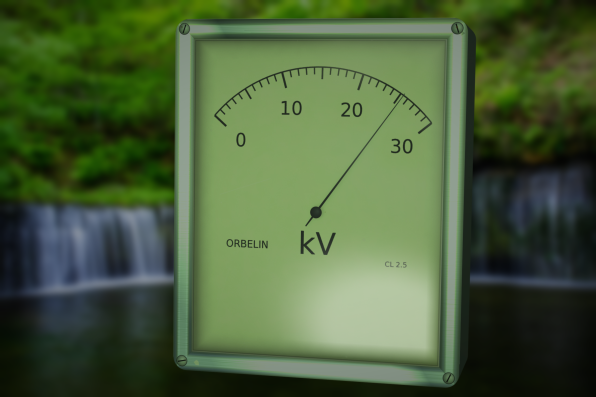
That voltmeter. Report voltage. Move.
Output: 25.5 kV
